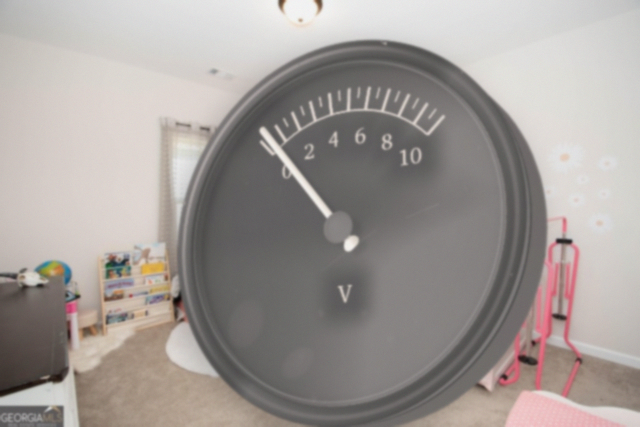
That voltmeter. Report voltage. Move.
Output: 0.5 V
